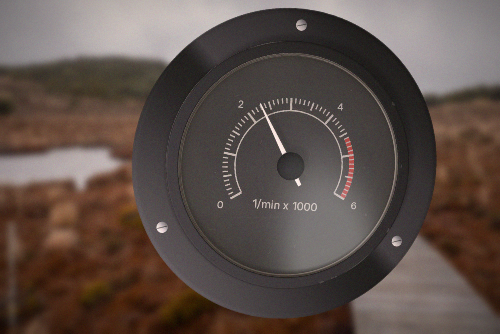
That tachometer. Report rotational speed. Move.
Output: 2300 rpm
